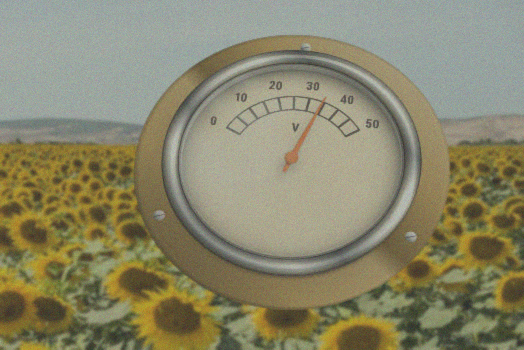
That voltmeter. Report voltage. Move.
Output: 35 V
